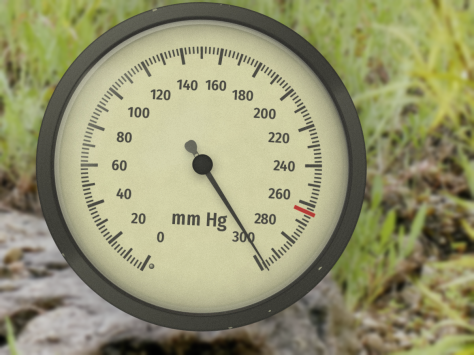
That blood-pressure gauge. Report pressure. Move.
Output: 298 mmHg
